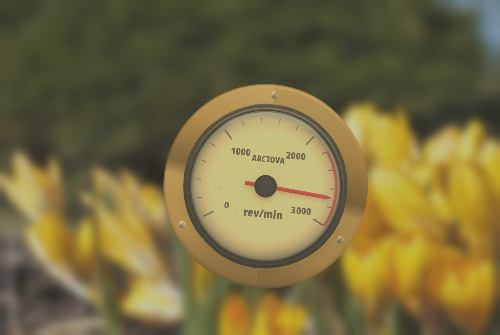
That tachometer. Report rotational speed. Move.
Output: 2700 rpm
